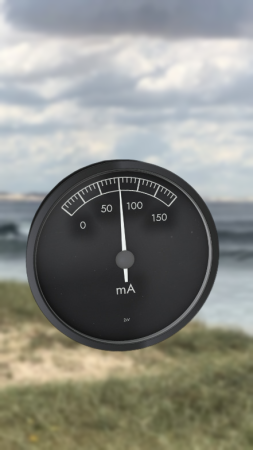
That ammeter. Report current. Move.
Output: 75 mA
